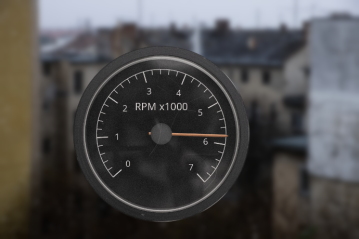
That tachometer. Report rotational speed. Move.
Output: 5800 rpm
